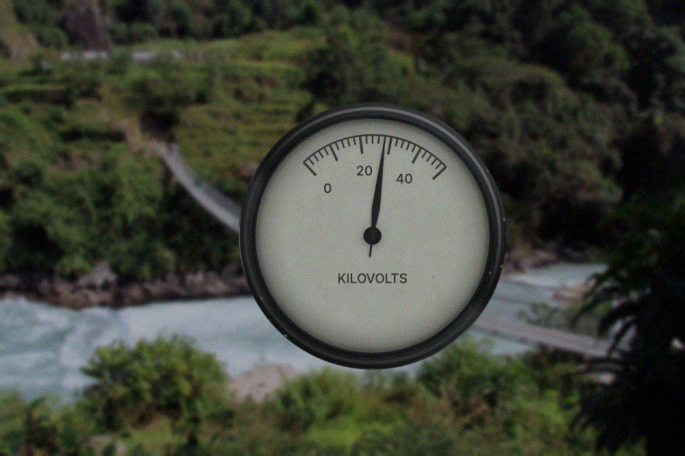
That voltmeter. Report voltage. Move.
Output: 28 kV
